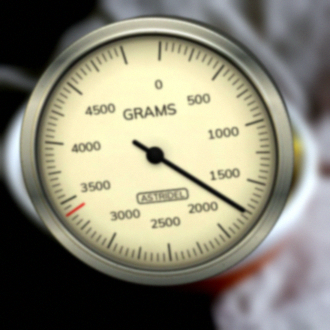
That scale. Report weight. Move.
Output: 1750 g
